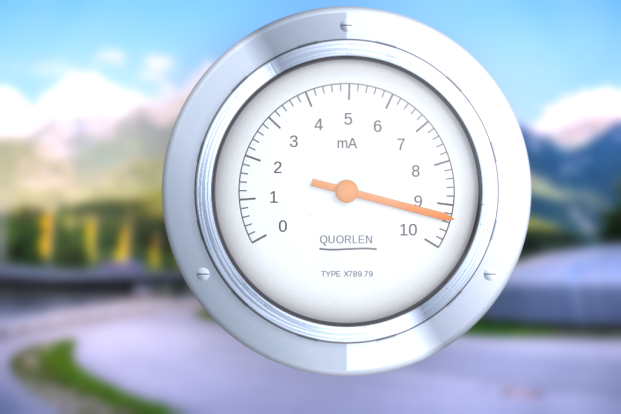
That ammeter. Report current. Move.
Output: 9.3 mA
